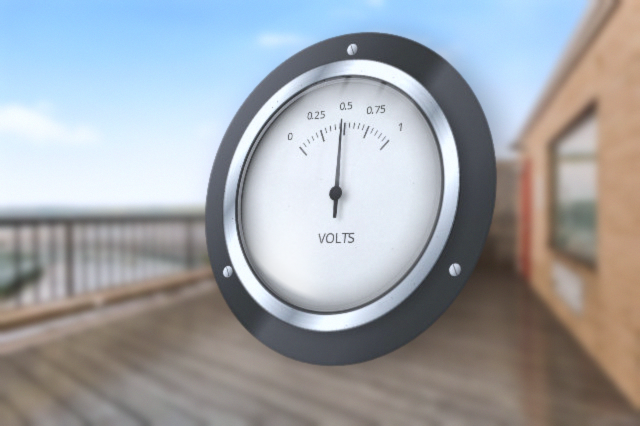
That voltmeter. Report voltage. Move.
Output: 0.5 V
